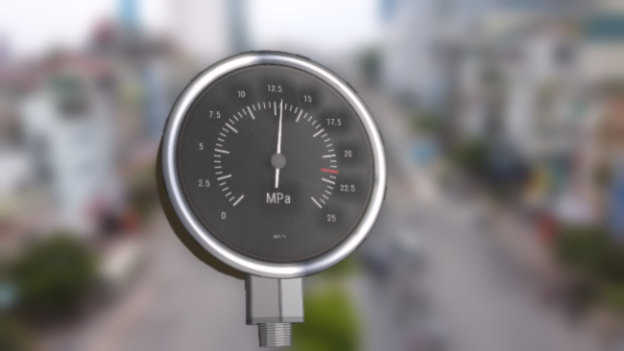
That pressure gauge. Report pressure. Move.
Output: 13 MPa
